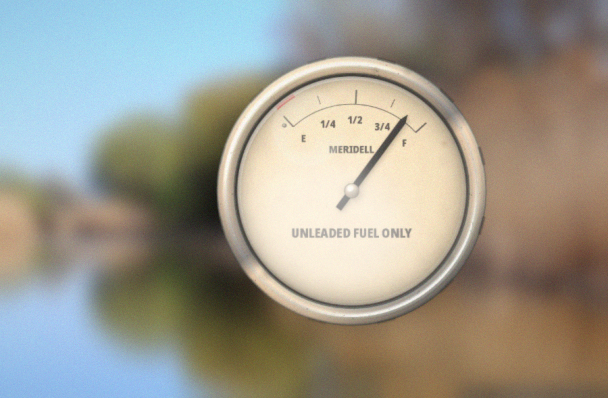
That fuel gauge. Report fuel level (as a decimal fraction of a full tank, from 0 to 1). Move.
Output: 0.875
